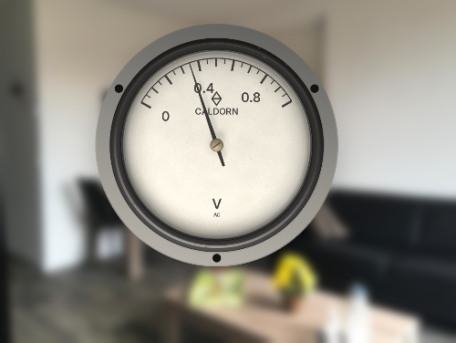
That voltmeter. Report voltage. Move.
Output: 0.35 V
